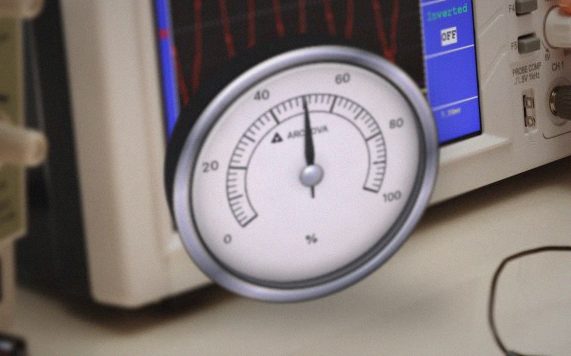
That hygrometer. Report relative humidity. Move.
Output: 50 %
